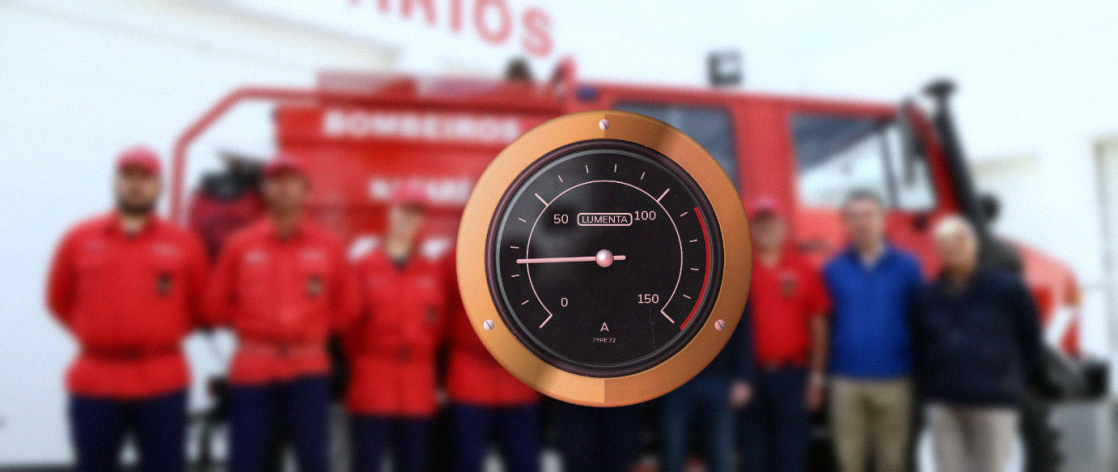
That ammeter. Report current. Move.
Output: 25 A
